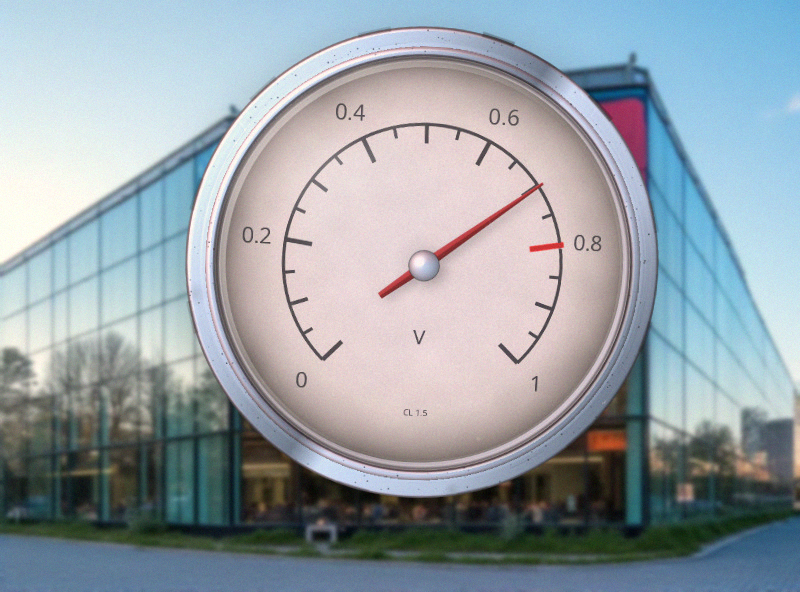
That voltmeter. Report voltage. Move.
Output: 0.7 V
